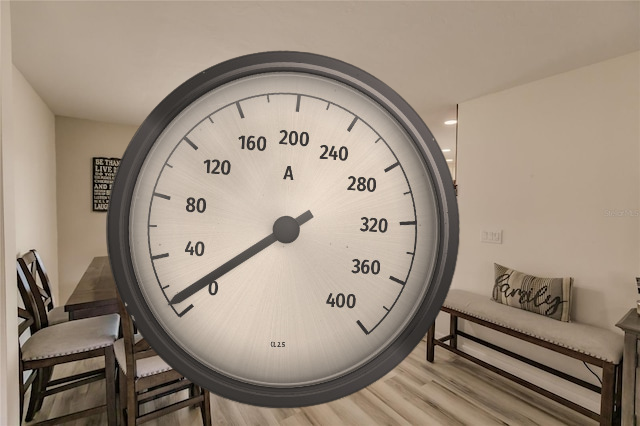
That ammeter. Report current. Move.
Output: 10 A
